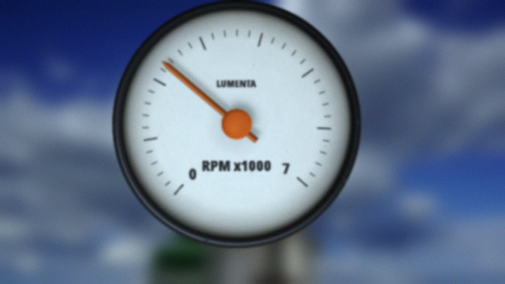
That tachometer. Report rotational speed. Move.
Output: 2300 rpm
